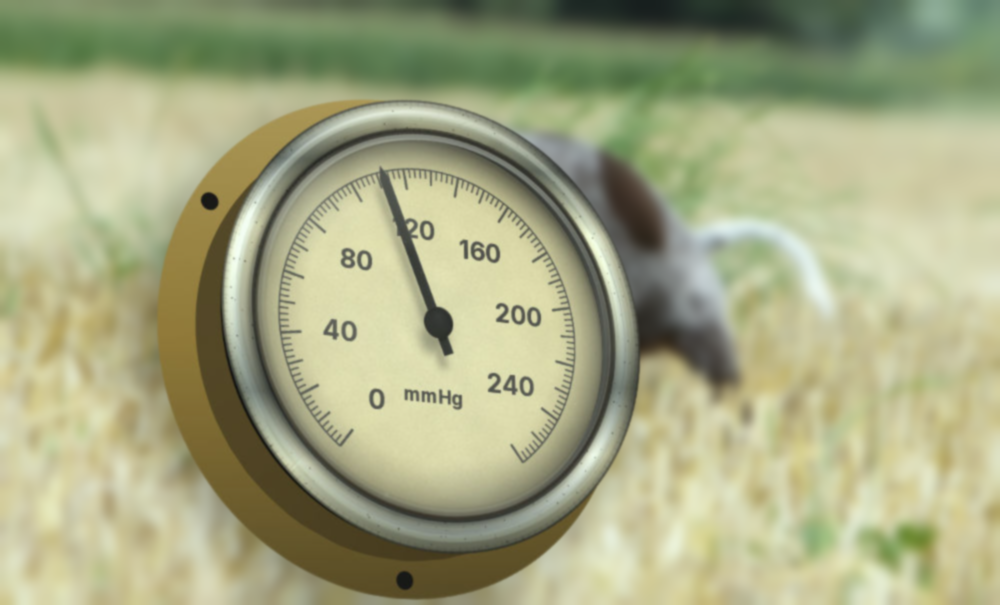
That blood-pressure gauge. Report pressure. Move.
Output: 110 mmHg
